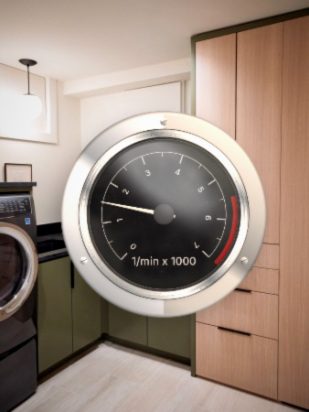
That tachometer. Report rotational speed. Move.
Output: 1500 rpm
